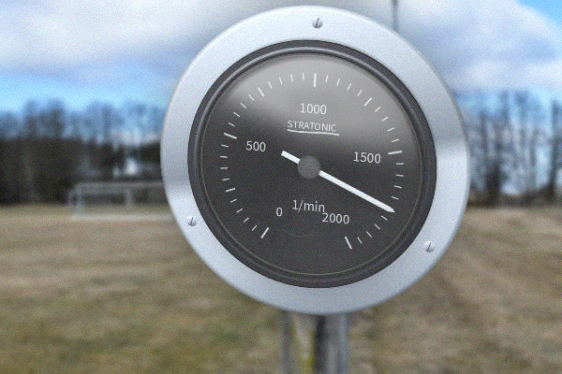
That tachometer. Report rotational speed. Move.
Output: 1750 rpm
